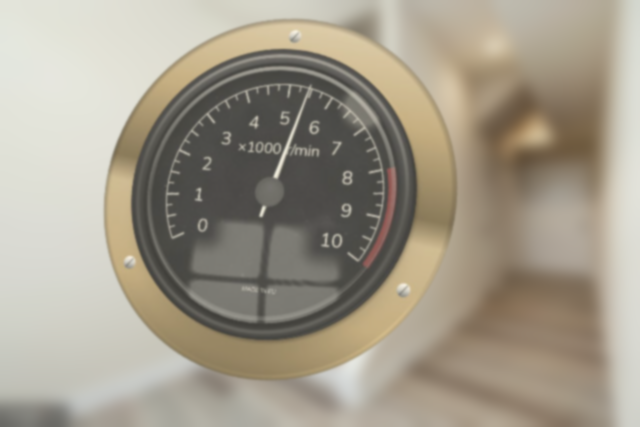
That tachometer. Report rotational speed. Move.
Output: 5500 rpm
